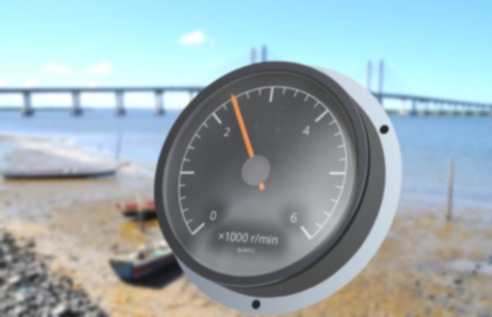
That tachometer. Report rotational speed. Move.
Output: 2400 rpm
